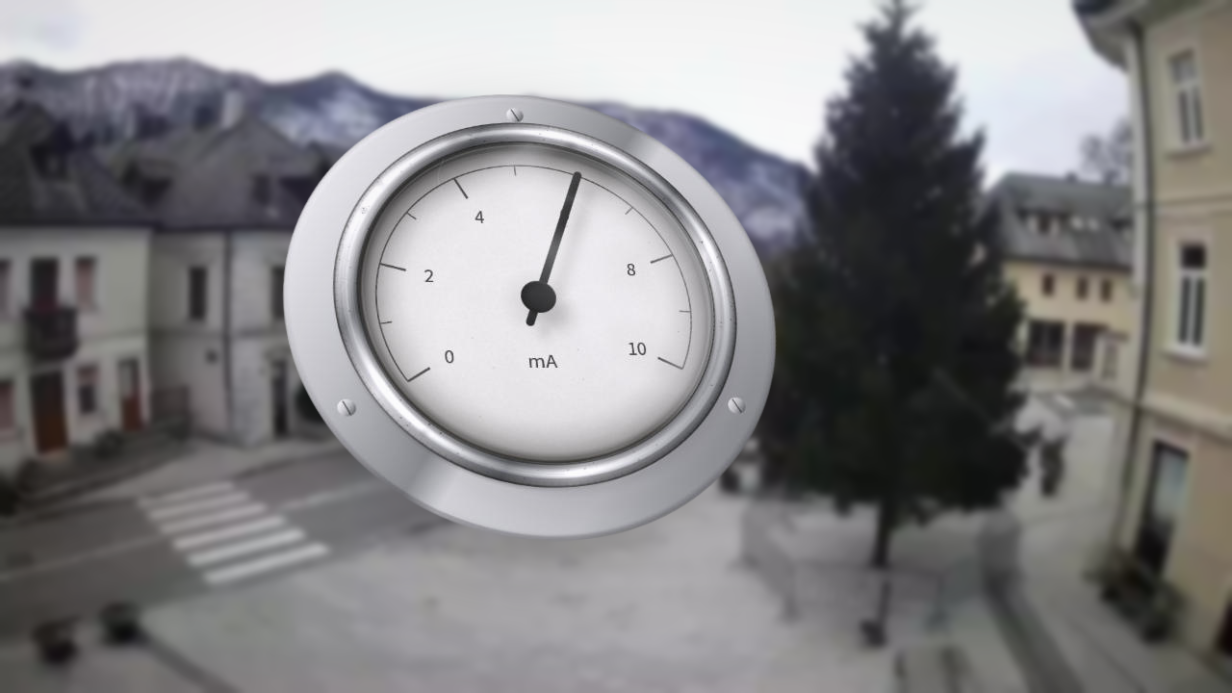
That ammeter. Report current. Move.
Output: 6 mA
